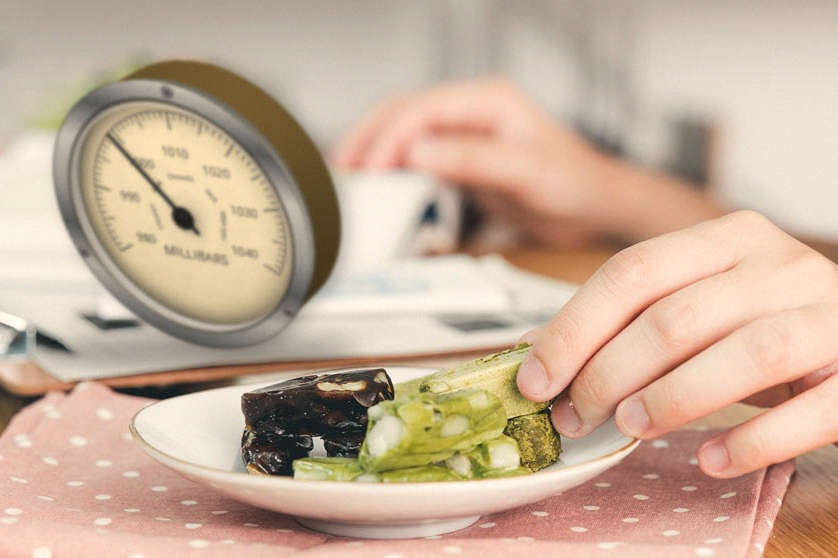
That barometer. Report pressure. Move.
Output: 1000 mbar
